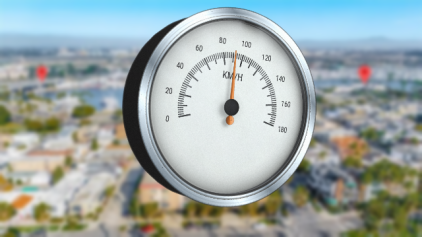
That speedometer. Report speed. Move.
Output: 90 km/h
